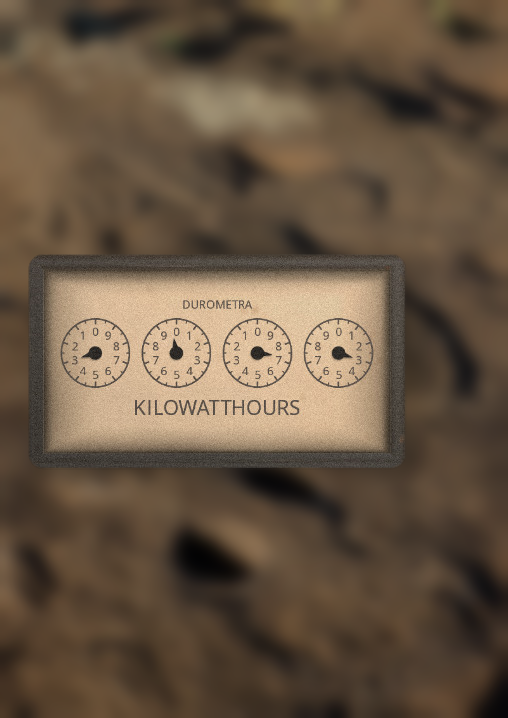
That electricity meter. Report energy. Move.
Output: 2973 kWh
